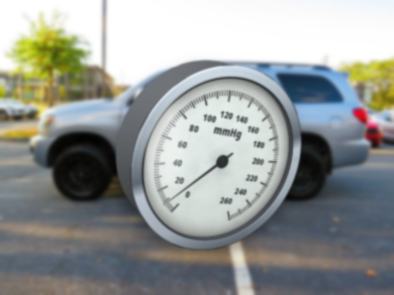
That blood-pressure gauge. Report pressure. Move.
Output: 10 mmHg
